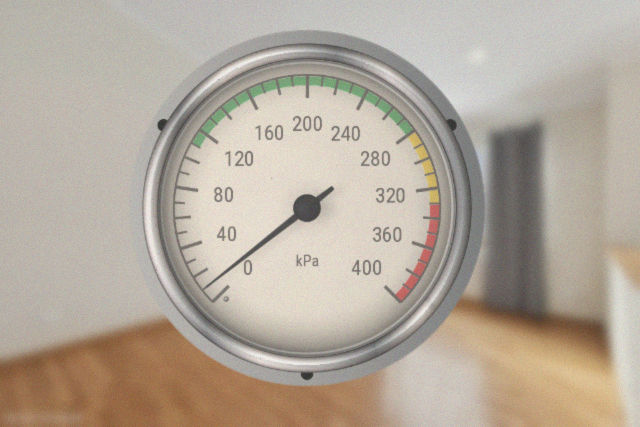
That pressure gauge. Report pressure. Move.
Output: 10 kPa
